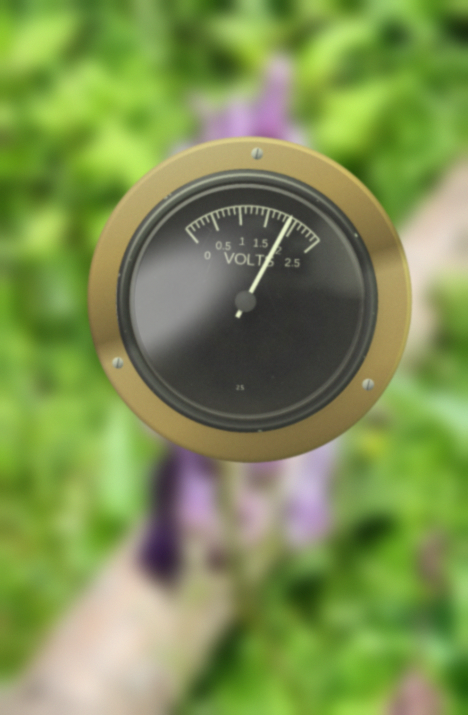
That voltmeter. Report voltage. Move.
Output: 1.9 V
